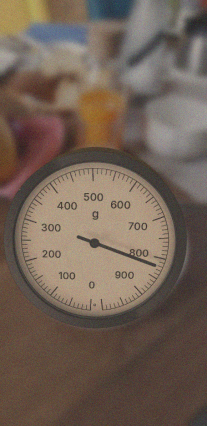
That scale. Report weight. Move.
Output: 820 g
